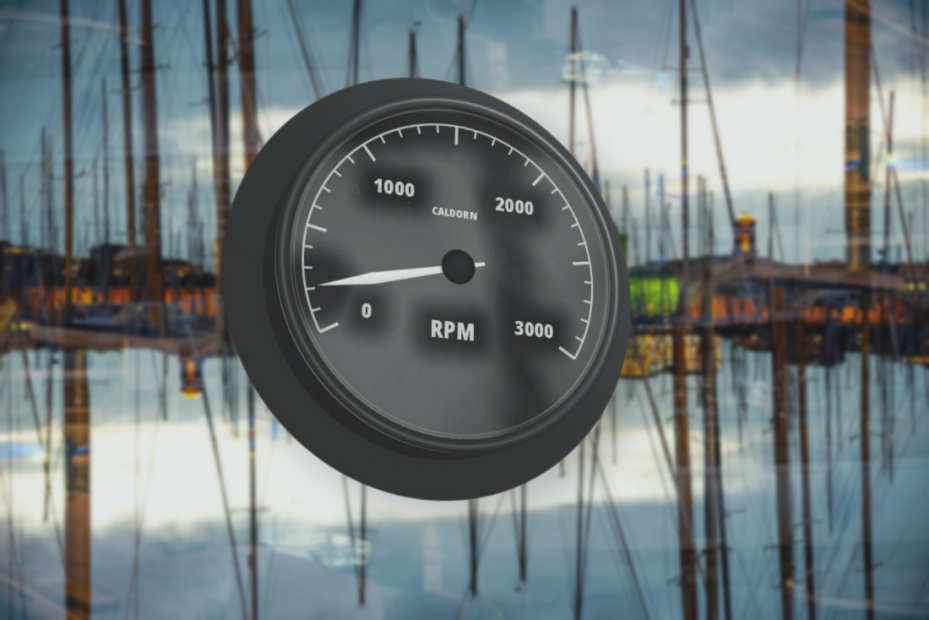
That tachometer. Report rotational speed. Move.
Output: 200 rpm
